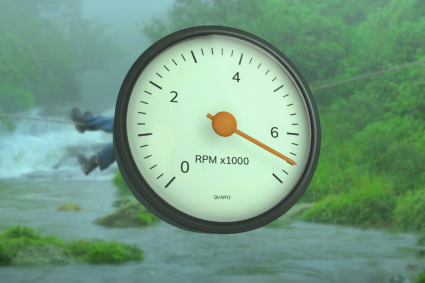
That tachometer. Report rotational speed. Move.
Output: 6600 rpm
